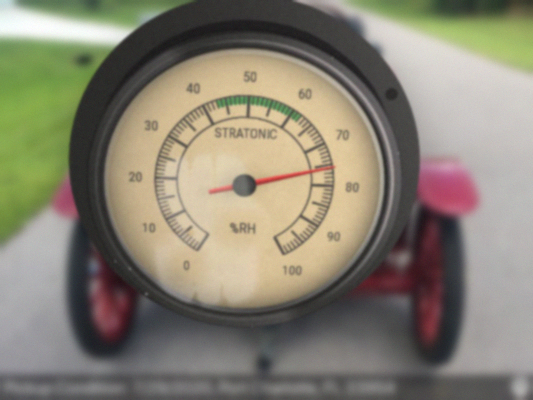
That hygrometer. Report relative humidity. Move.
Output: 75 %
